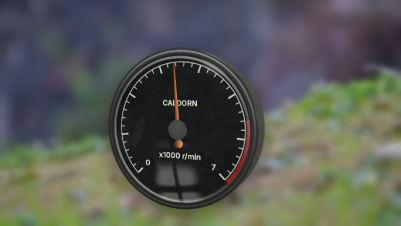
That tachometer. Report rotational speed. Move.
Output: 3400 rpm
